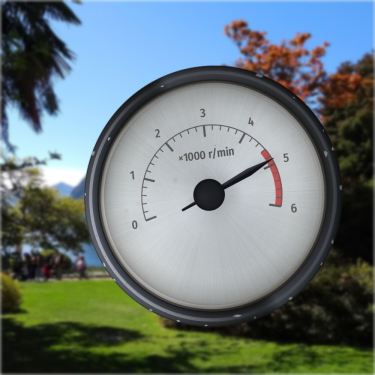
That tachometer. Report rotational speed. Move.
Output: 4900 rpm
